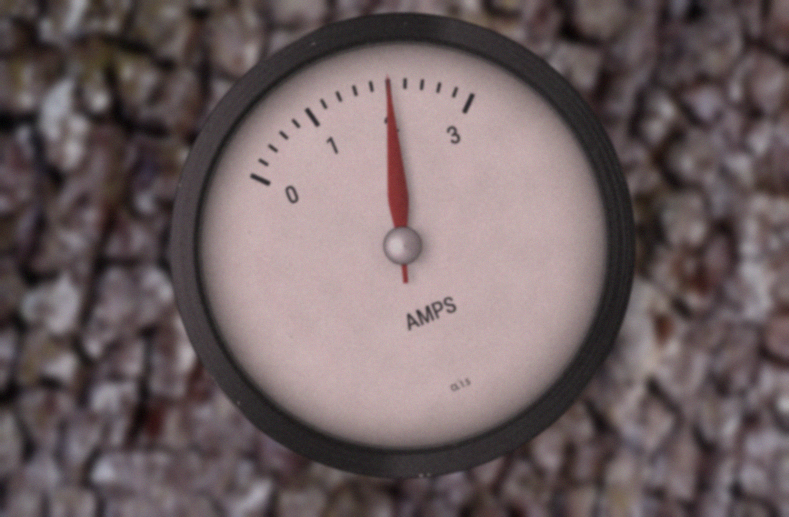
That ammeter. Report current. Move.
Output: 2 A
